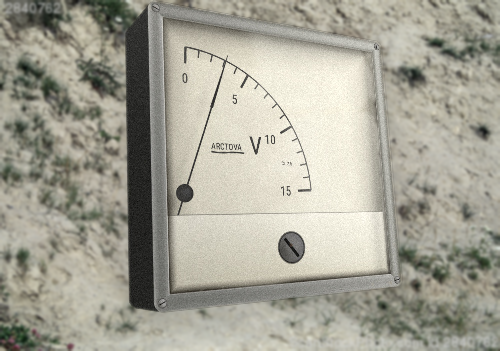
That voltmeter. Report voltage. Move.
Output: 3 V
